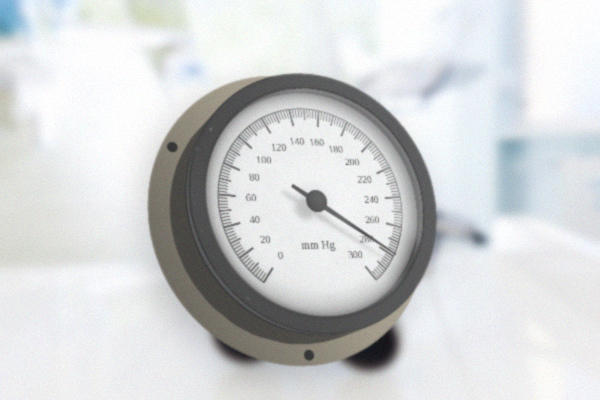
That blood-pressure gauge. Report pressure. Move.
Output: 280 mmHg
